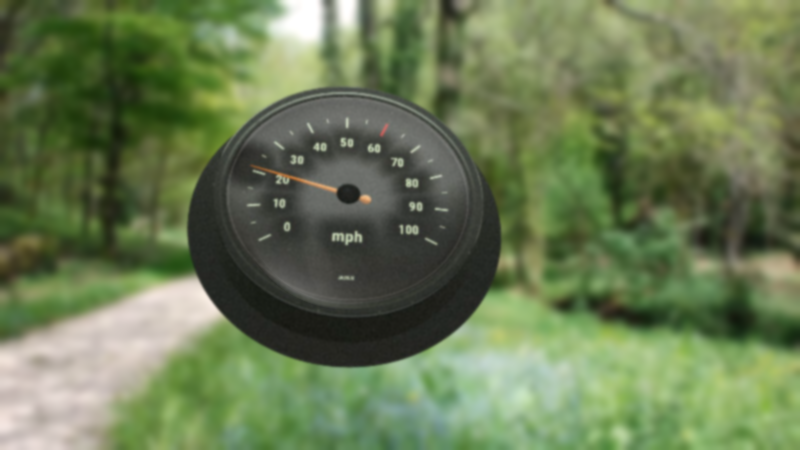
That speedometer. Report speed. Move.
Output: 20 mph
